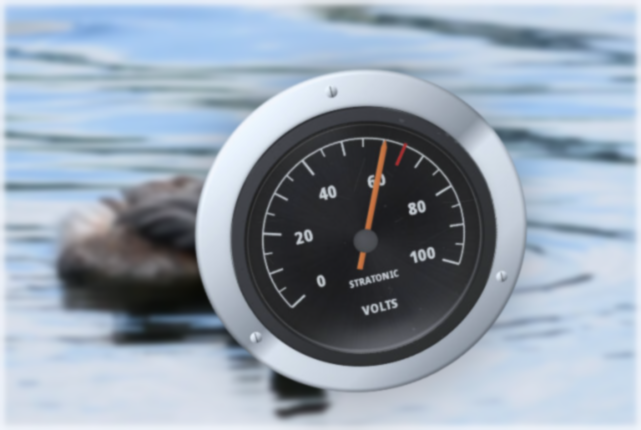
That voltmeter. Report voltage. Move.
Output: 60 V
